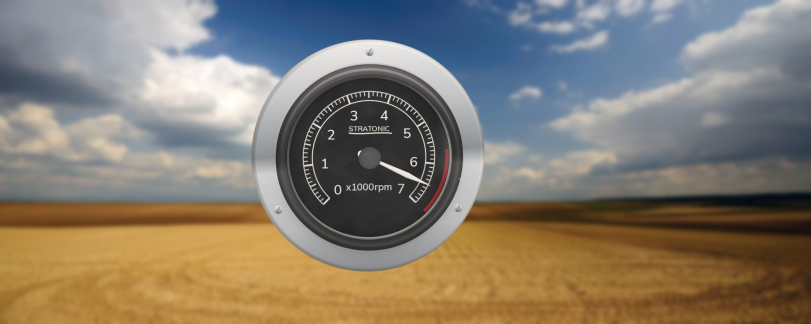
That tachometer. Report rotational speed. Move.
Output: 6500 rpm
